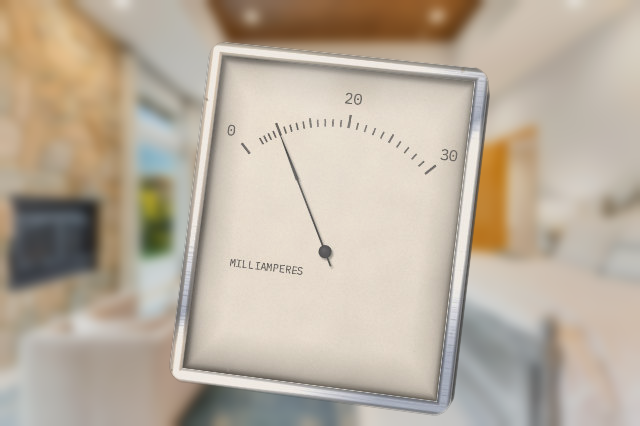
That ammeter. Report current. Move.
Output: 10 mA
